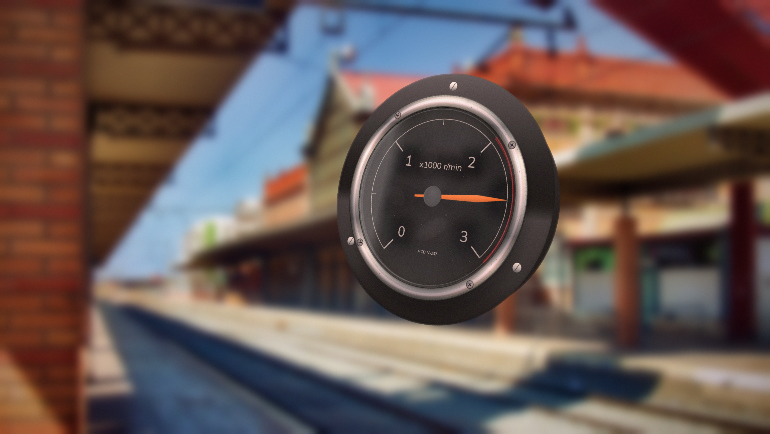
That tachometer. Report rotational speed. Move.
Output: 2500 rpm
